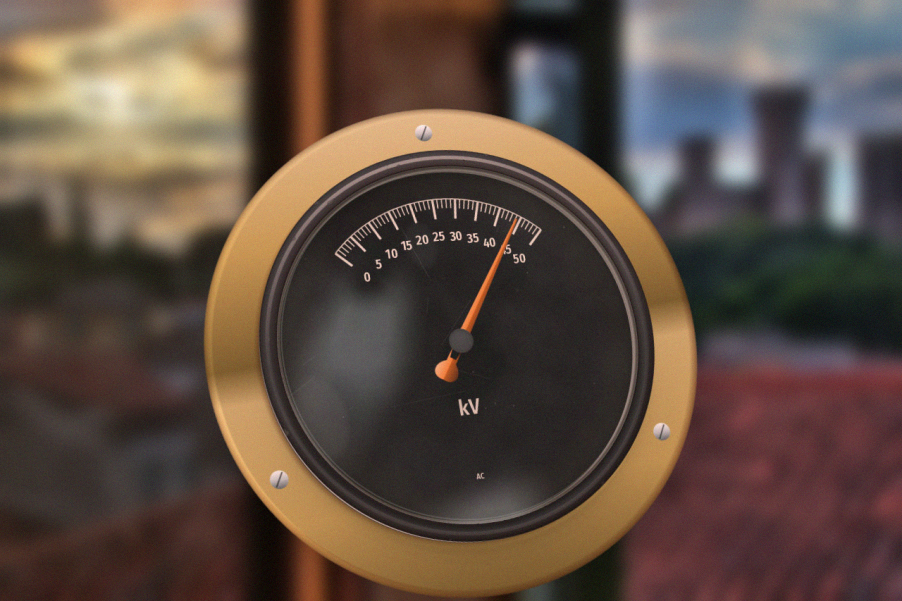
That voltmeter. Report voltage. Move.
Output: 44 kV
